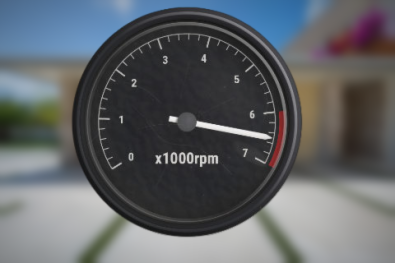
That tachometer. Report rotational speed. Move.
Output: 6500 rpm
